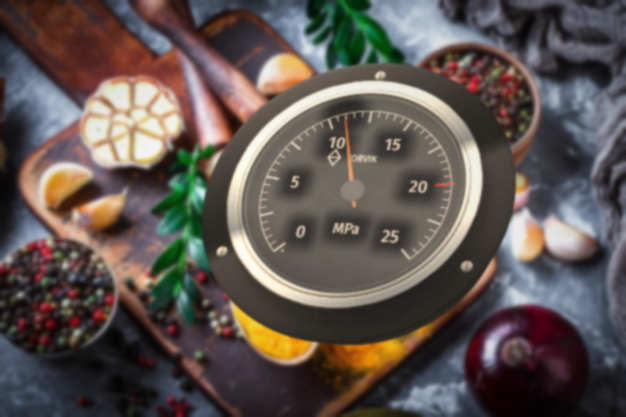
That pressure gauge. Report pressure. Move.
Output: 11 MPa
